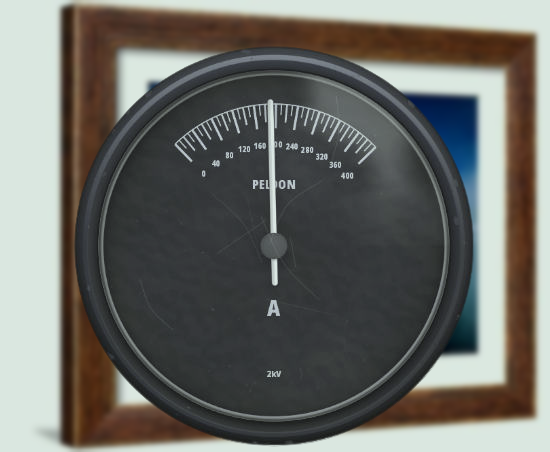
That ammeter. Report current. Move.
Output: 190 A
